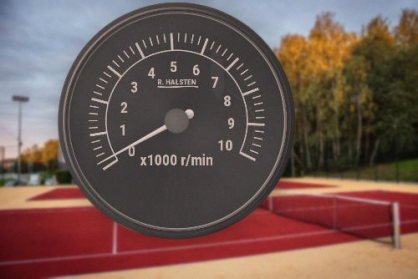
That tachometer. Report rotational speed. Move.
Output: 200 rpm
